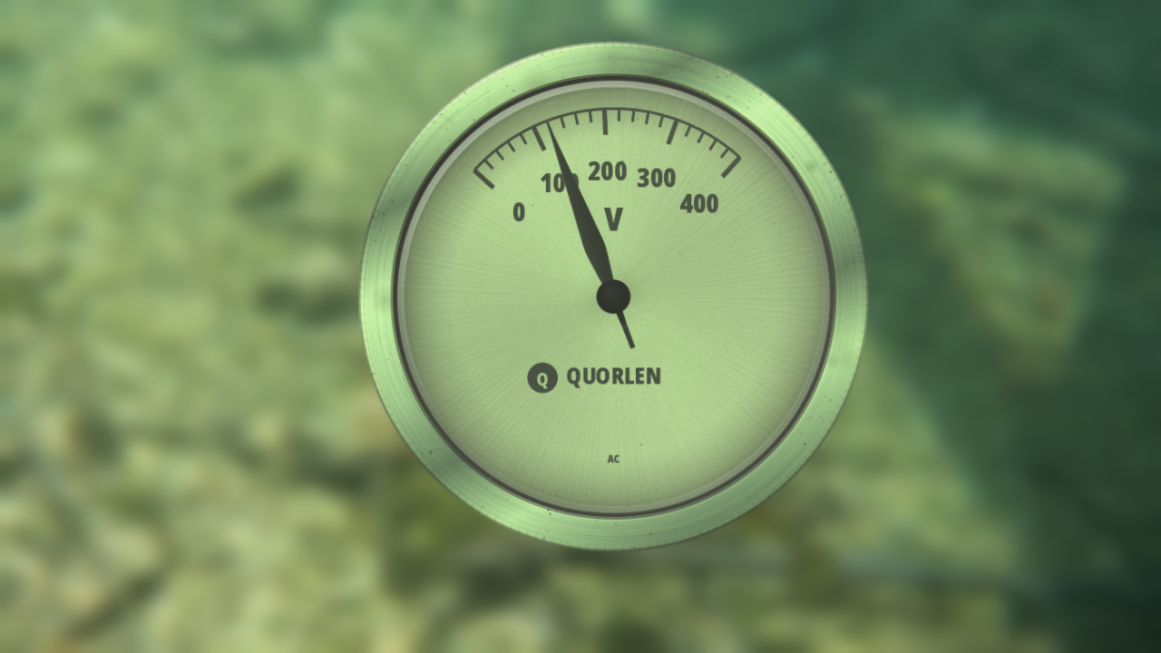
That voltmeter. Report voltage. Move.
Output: 120 V
